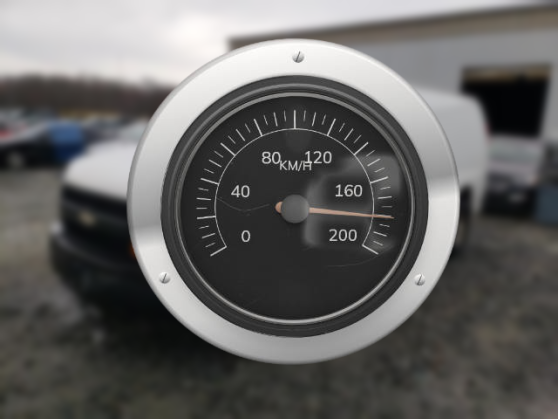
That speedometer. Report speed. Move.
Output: 180 km/h
